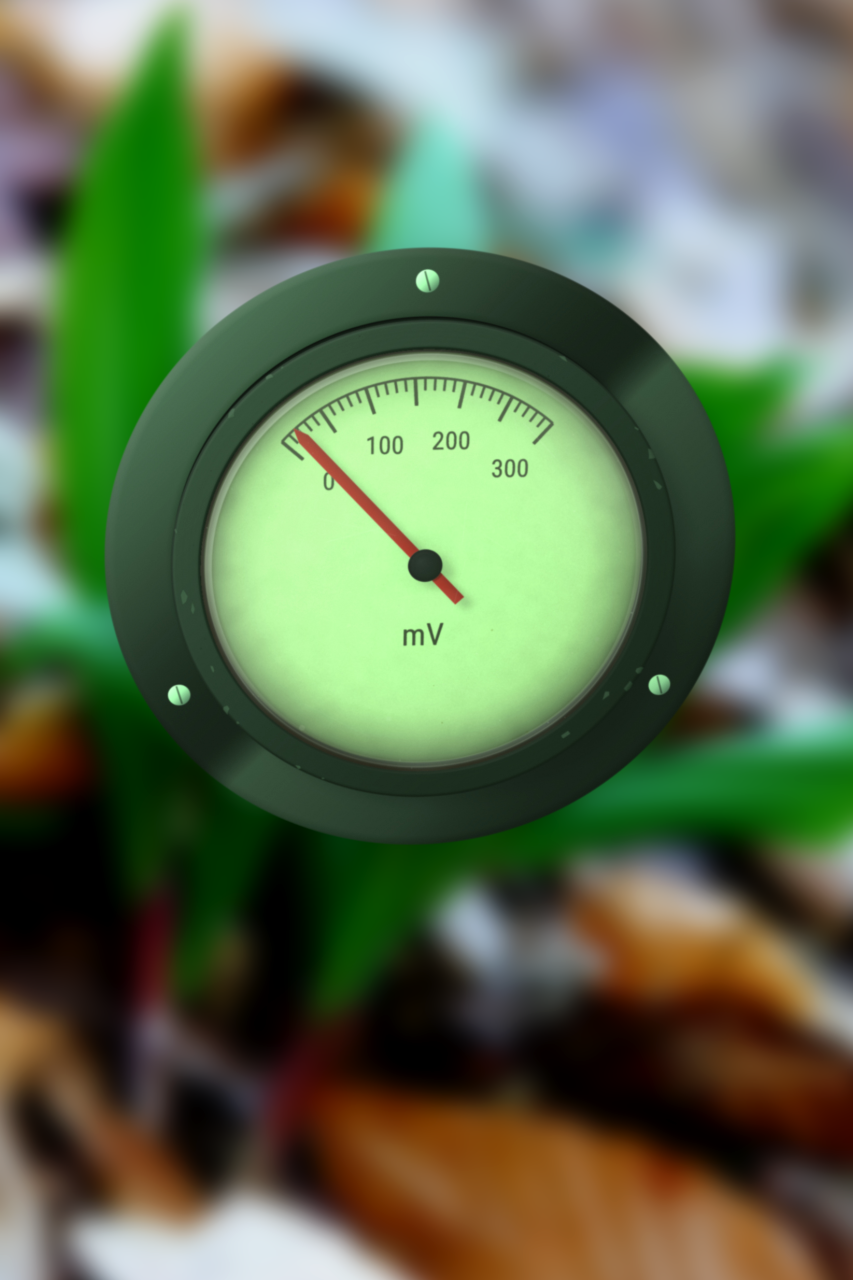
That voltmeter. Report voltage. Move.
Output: 20 mV
